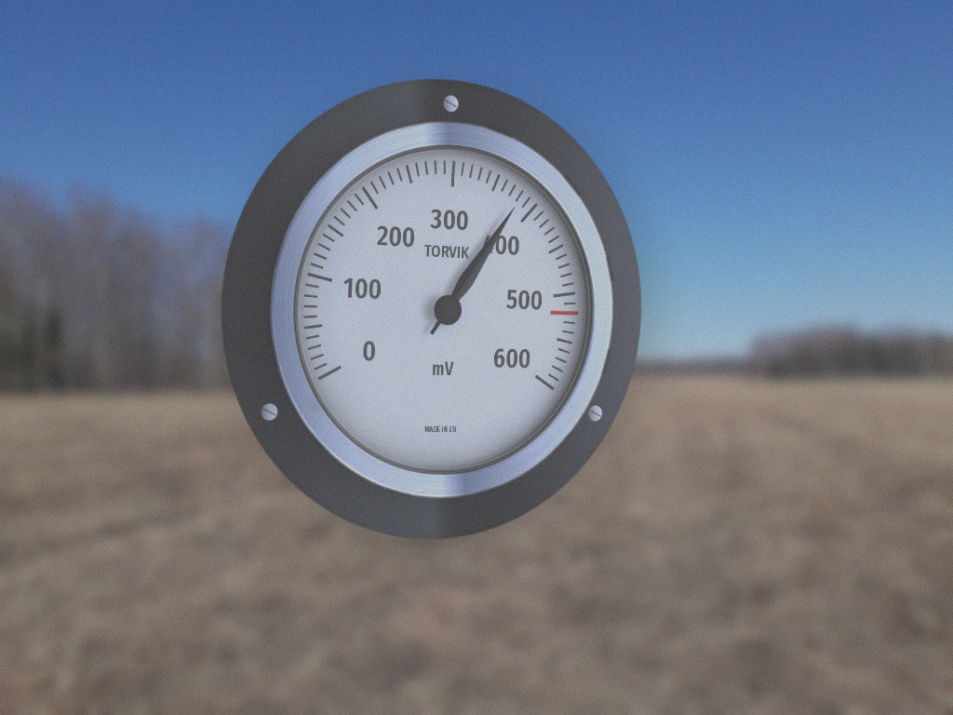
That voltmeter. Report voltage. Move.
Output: 380 mV
